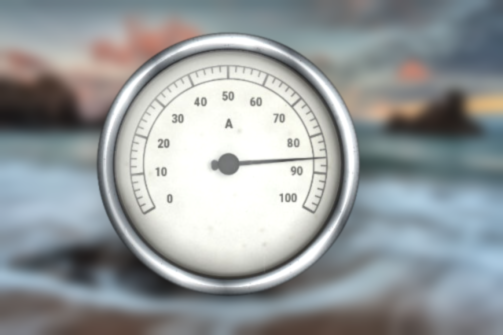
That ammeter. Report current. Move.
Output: 86 A
